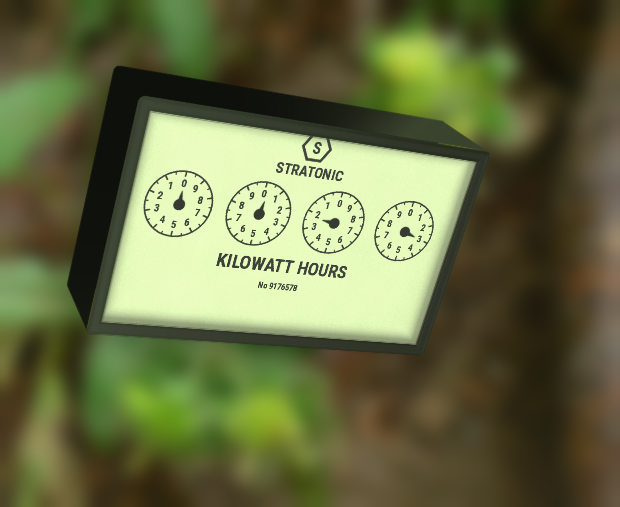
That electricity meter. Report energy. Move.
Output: 23 kWh
